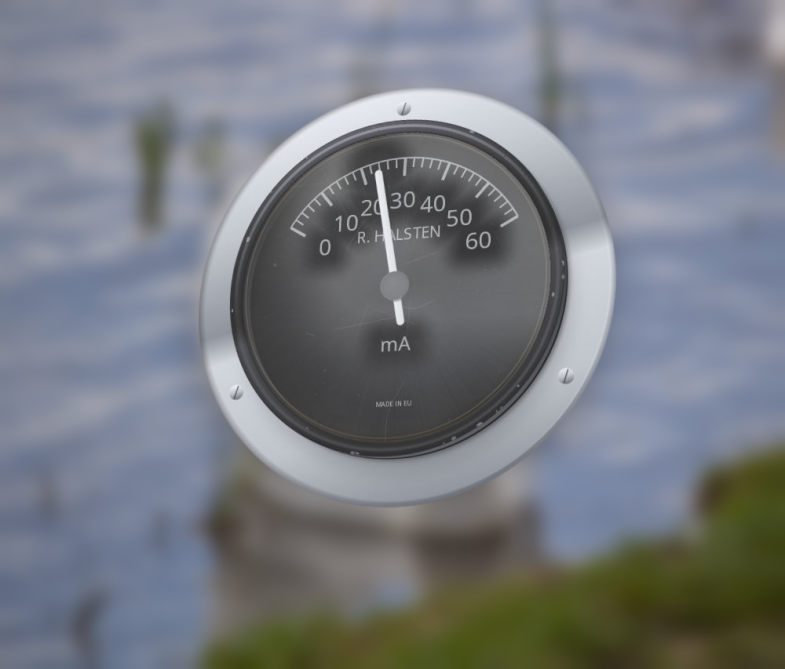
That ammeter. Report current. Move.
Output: 24 mA
